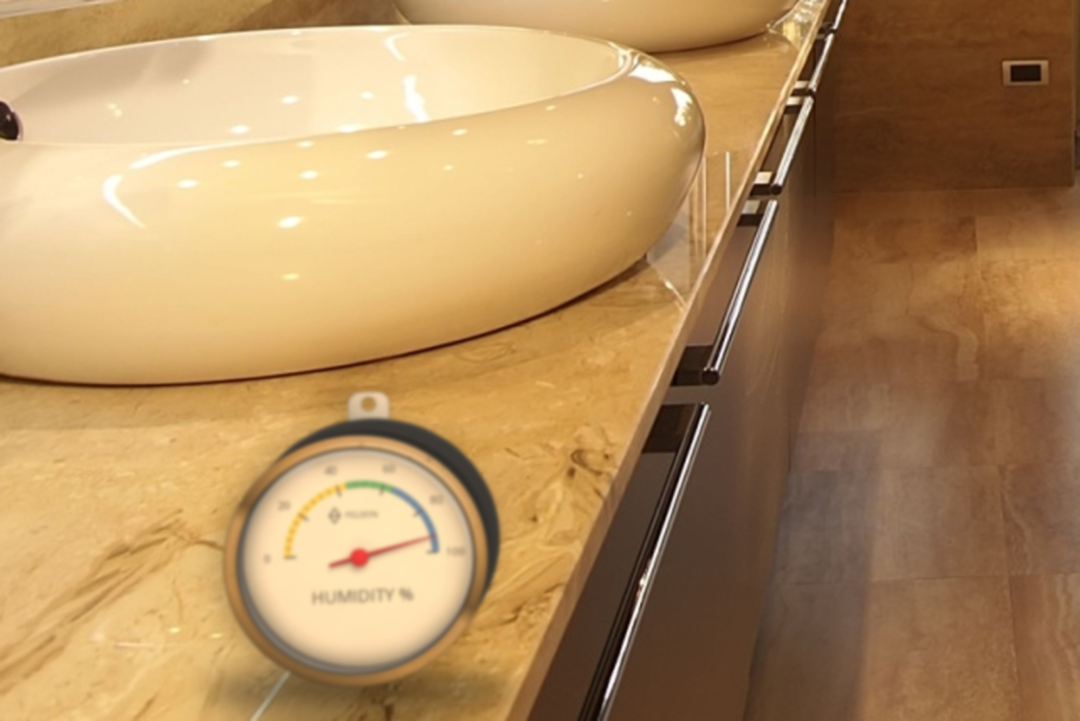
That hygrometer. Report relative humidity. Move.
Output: 92 %
